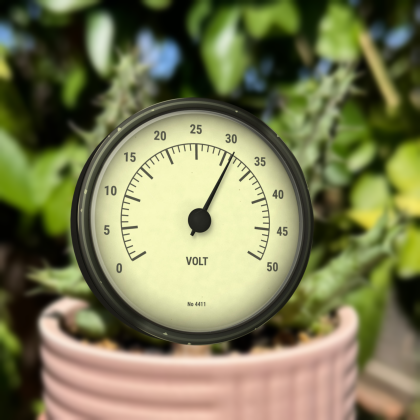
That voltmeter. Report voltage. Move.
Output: 31 V
